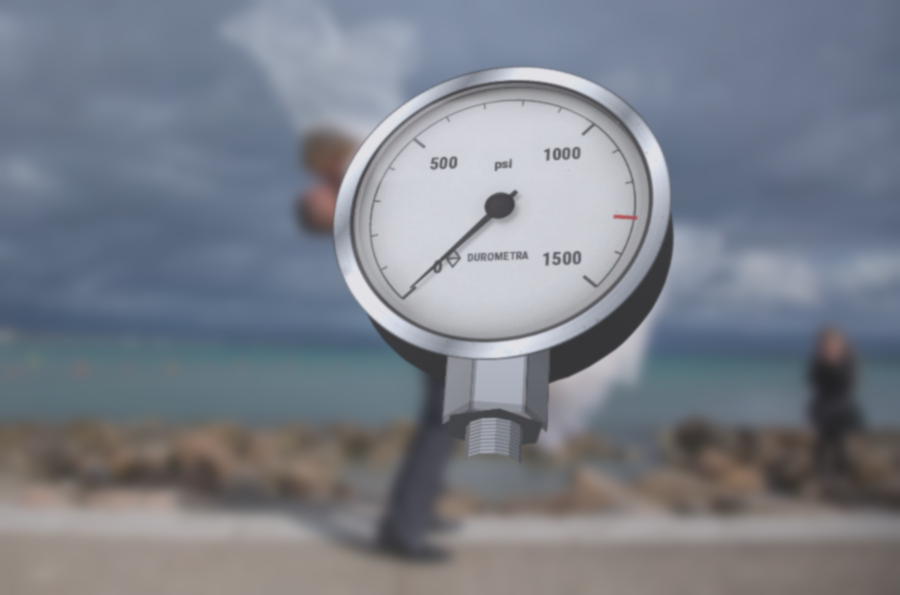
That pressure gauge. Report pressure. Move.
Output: 0 psi
